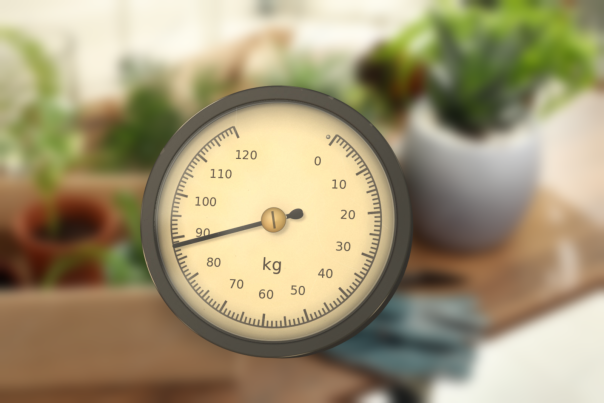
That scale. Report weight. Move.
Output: 88 kg
